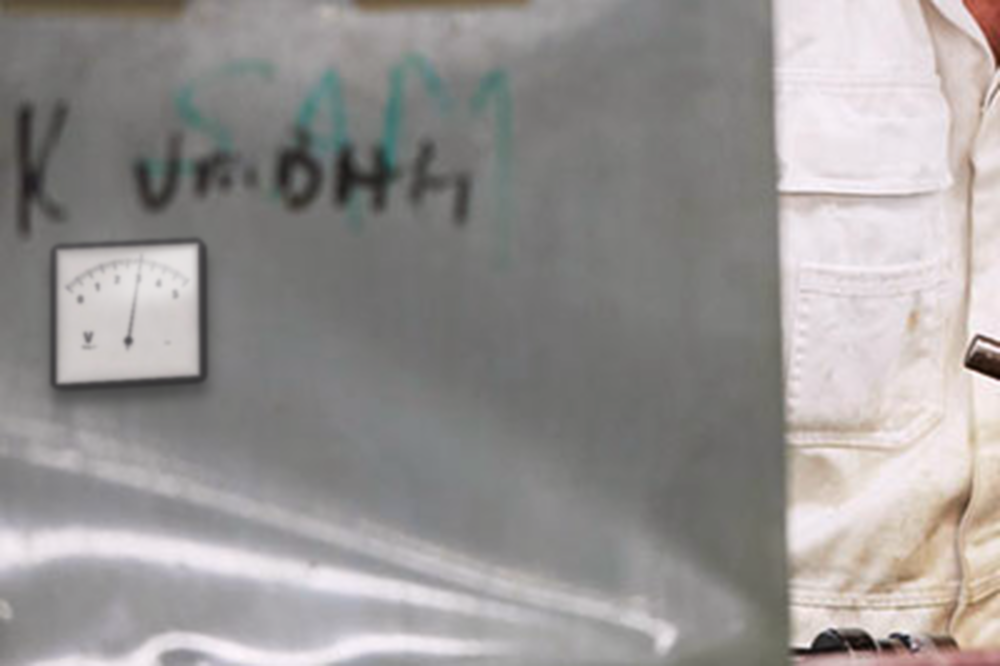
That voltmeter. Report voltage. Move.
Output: 3 V
